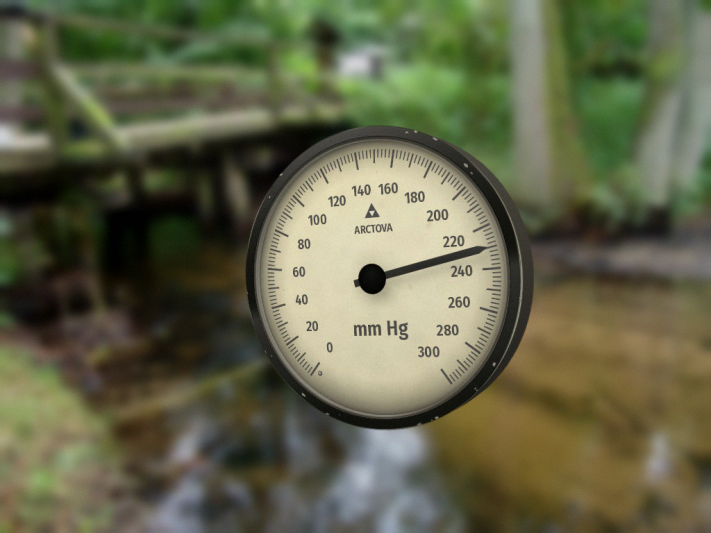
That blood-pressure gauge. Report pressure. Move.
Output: 230 mmHg
